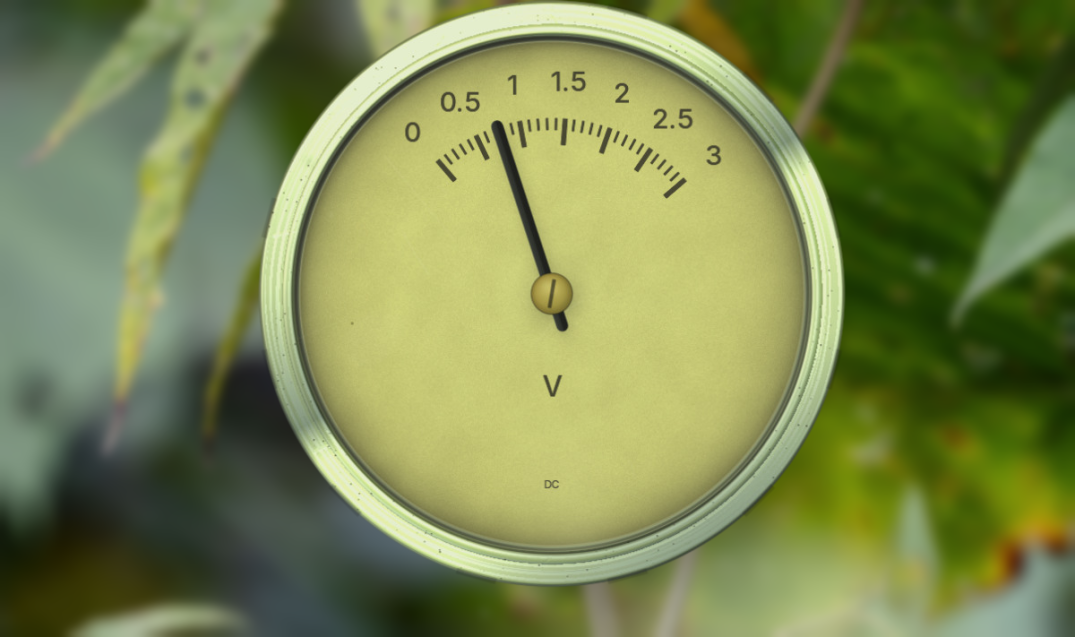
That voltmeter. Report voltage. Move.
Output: 0.75 V
